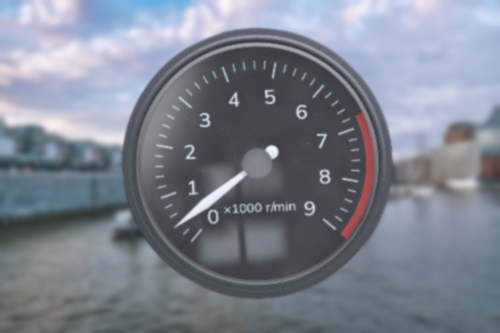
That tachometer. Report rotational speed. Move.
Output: 400 rpm
